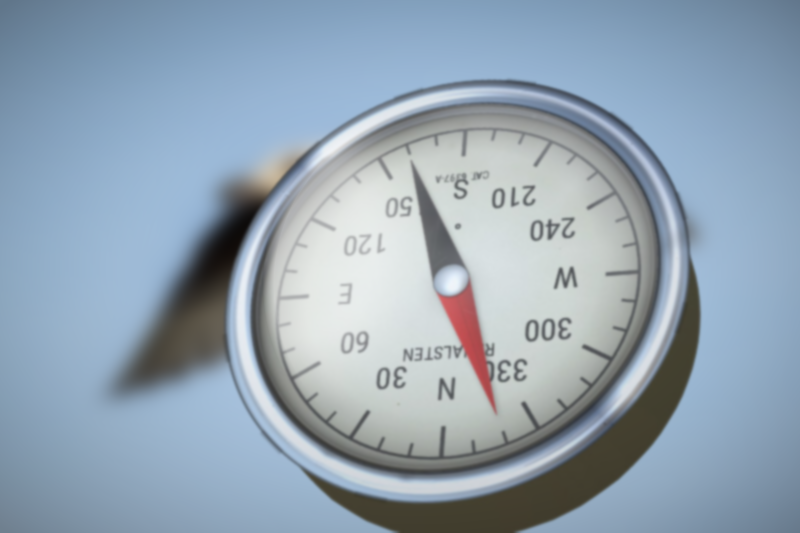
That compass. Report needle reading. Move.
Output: 340 °
